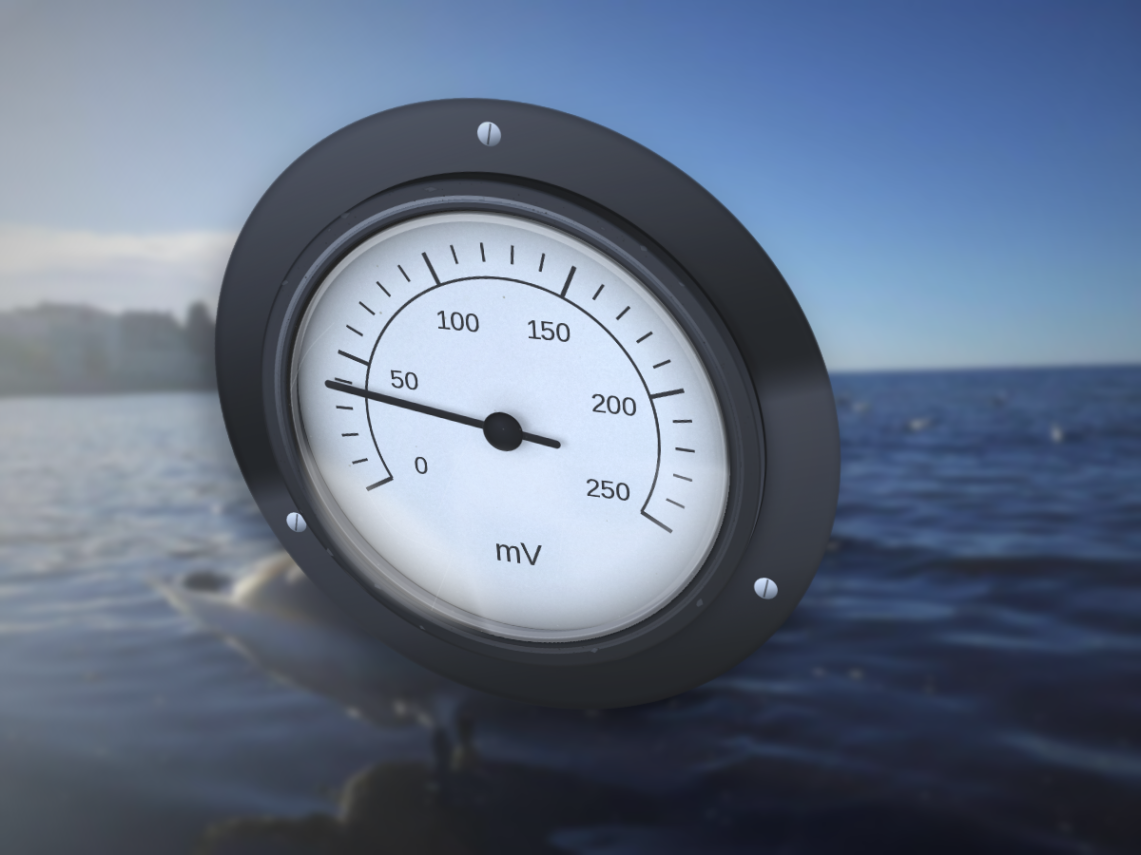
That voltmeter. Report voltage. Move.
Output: 40 mV
